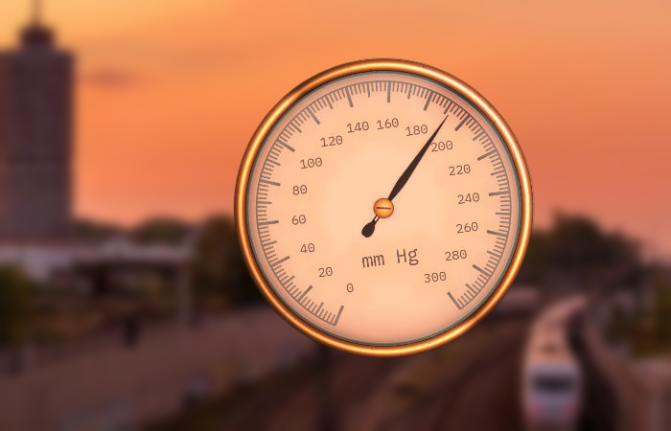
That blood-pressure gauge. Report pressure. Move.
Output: 192 mmHg
